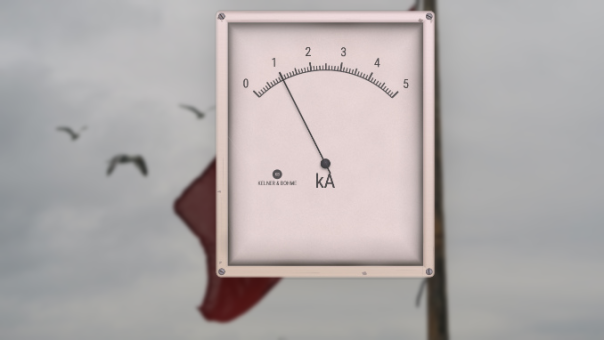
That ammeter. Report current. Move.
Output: 1 kA
